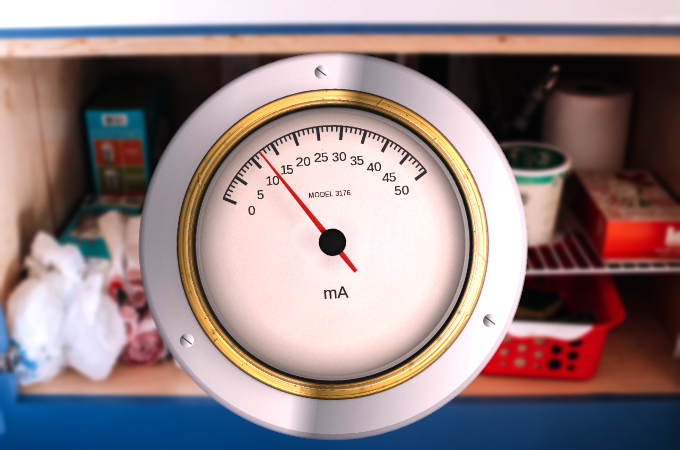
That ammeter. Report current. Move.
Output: 12 mA
